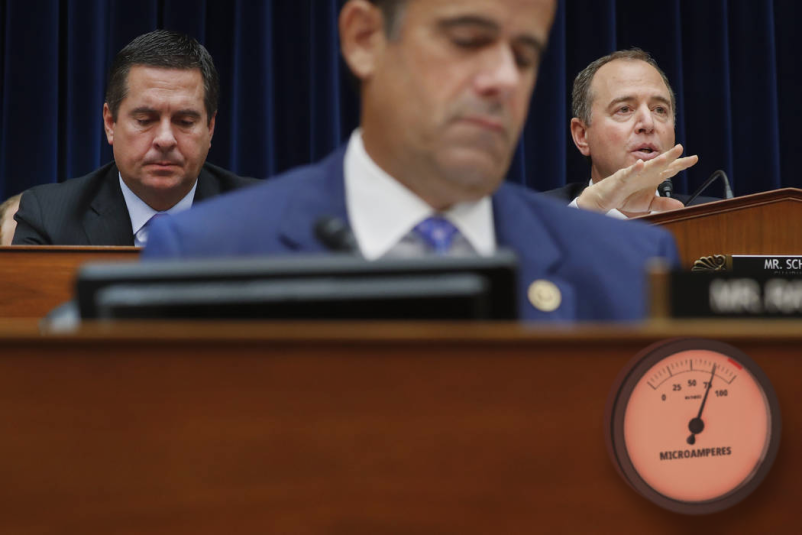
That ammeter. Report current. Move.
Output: 75 µA
